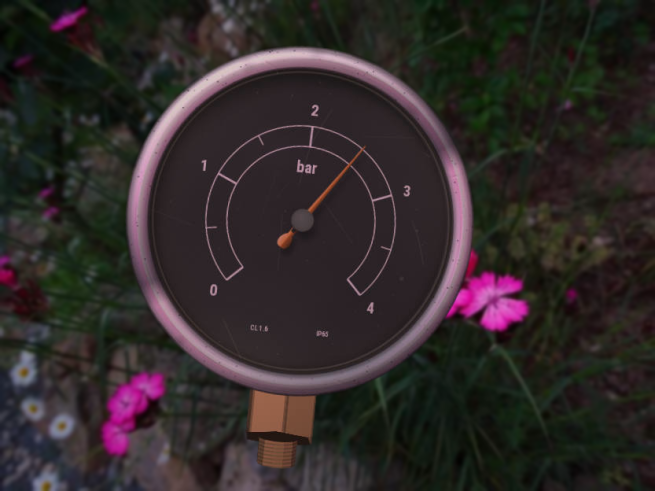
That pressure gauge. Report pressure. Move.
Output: 2.5 bar
